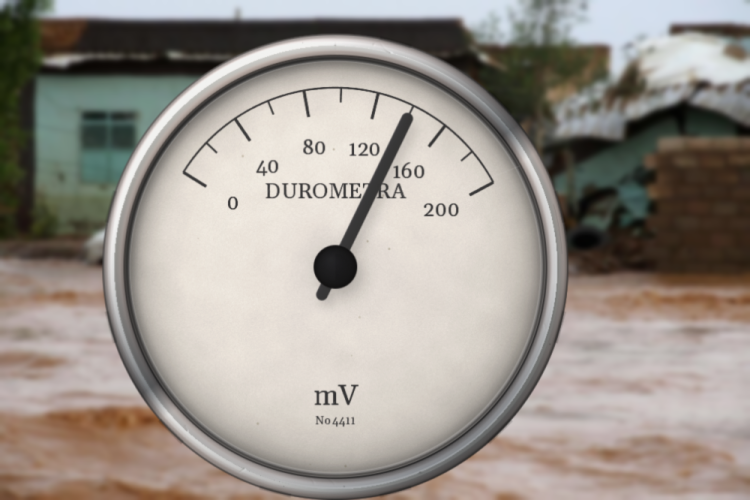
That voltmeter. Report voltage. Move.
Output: 140 mV
